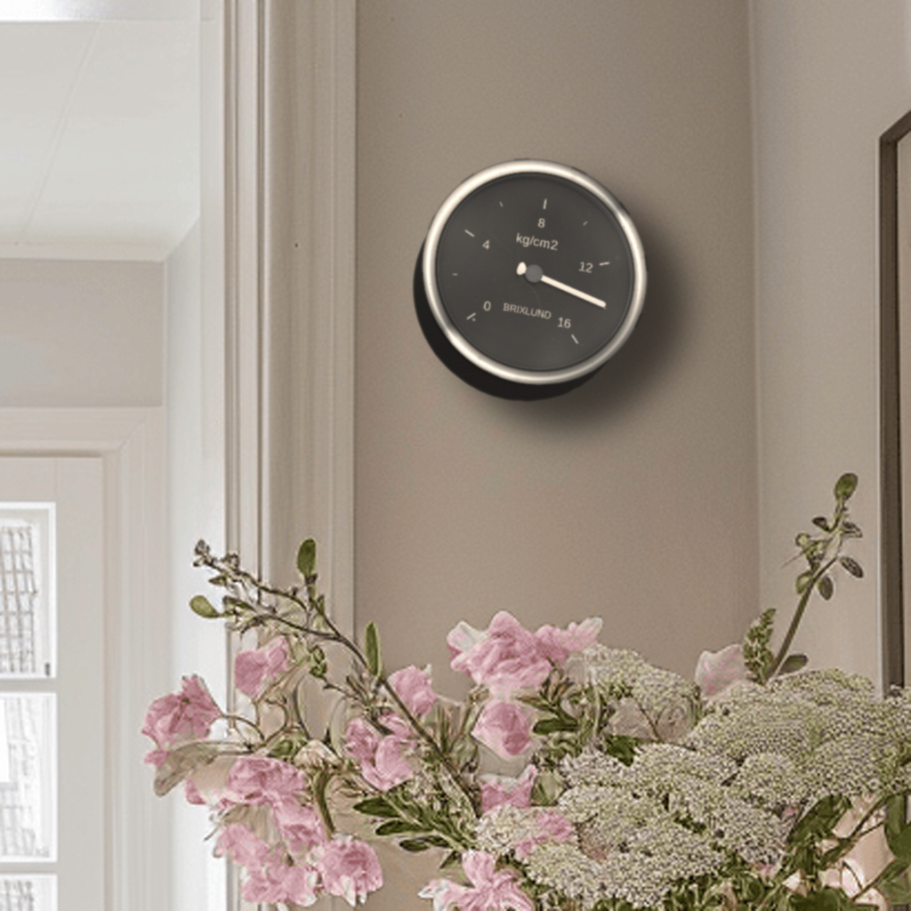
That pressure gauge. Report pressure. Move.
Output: 14 kg/cm²
